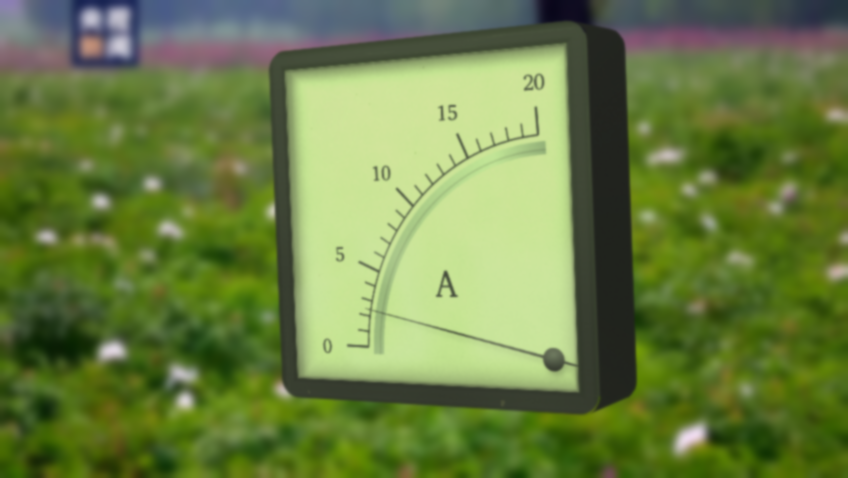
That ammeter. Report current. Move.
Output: 2.5 A
